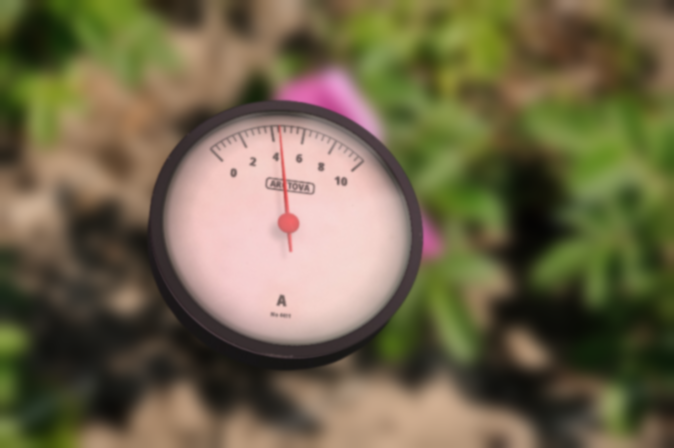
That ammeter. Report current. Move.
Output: 4.4 A
